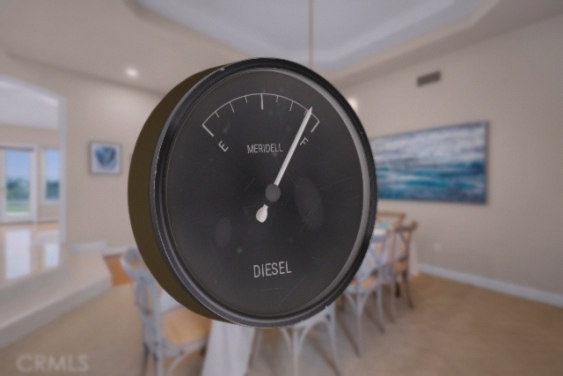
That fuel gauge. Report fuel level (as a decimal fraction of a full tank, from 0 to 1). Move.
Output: 0.875
